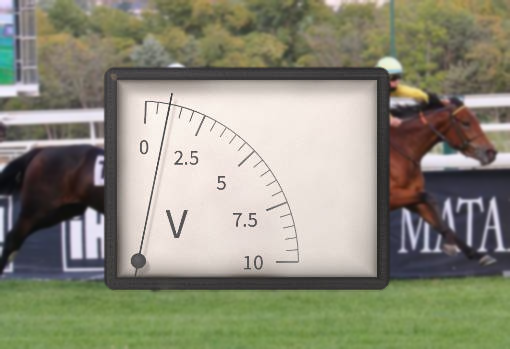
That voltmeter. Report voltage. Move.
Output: 1 V
